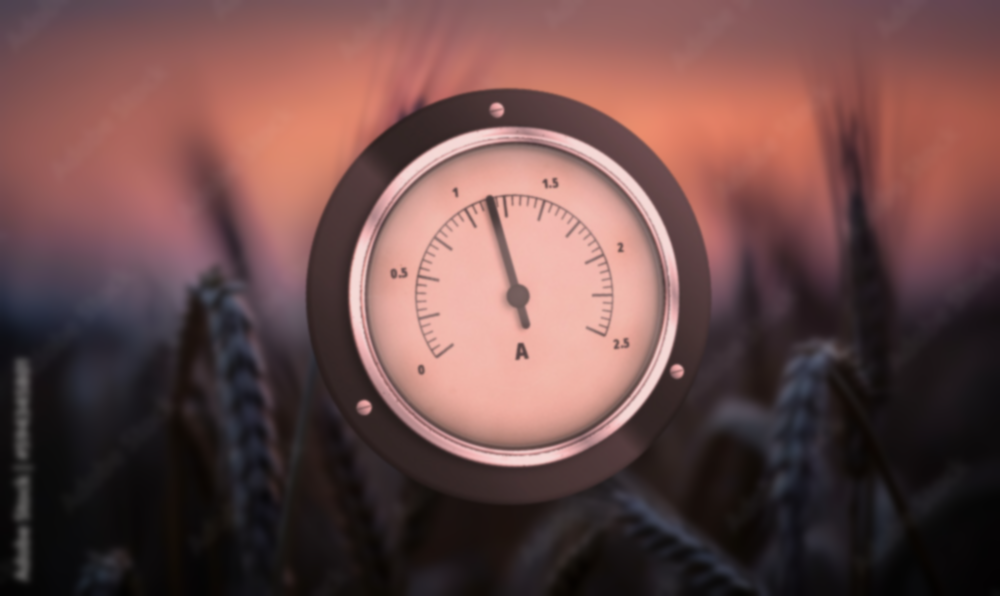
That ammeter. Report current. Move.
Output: 1.15 A
